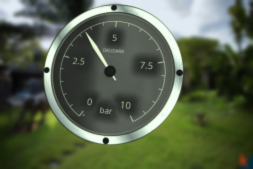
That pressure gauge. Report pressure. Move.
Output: 3.75 bar
